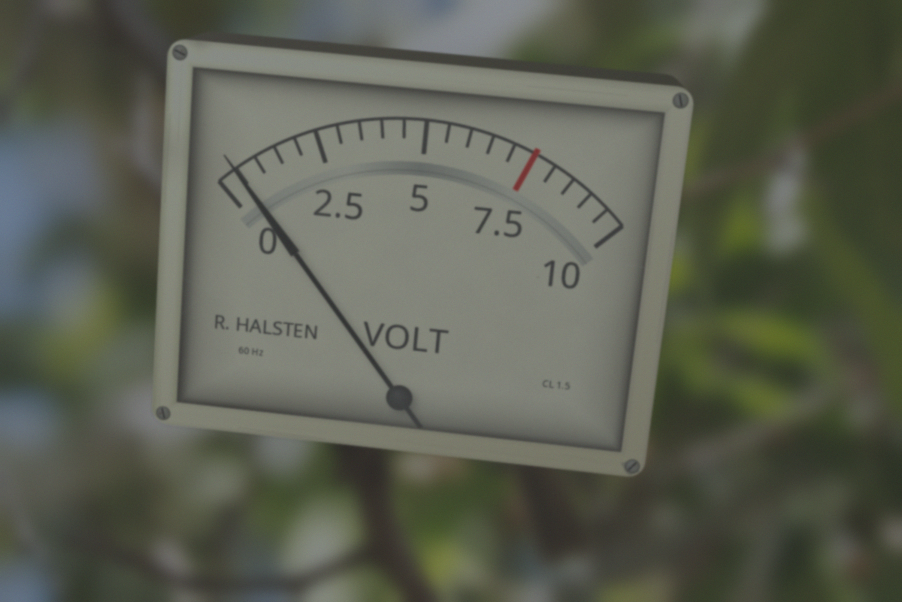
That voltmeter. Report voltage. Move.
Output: 0.5 V
